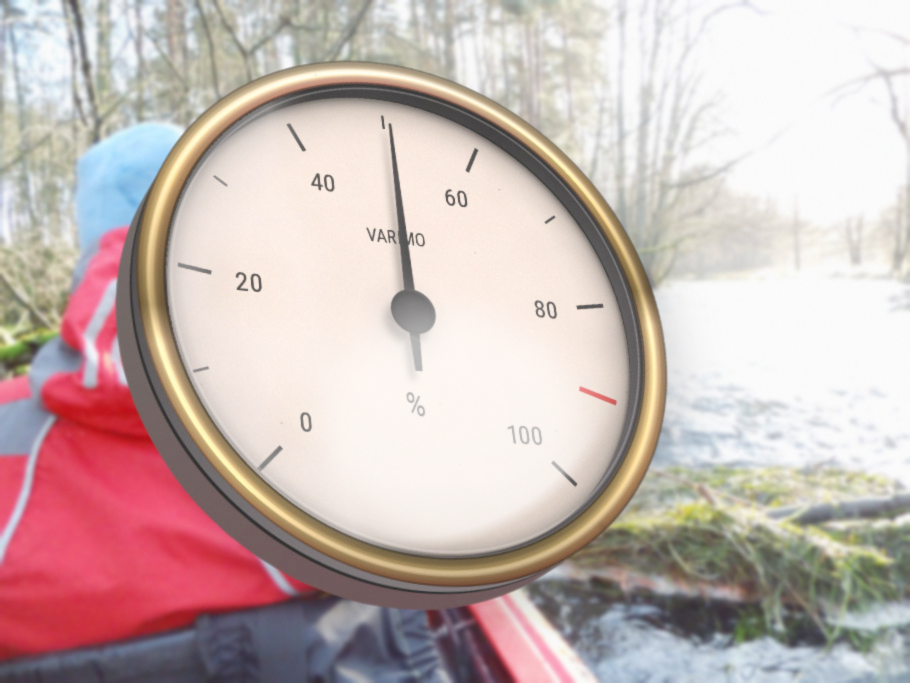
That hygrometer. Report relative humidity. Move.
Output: 50 %
